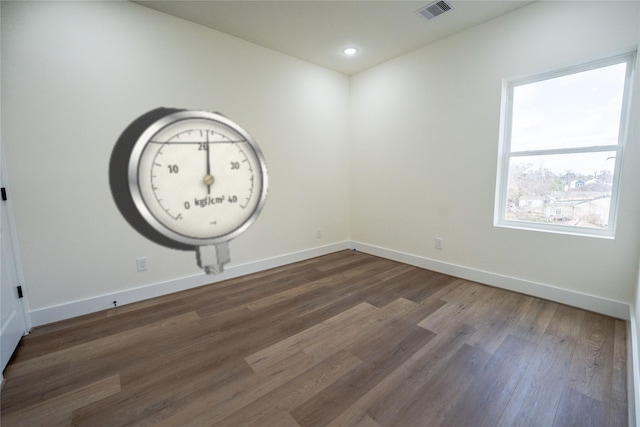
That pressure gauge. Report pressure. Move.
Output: 21 kg/cm²
